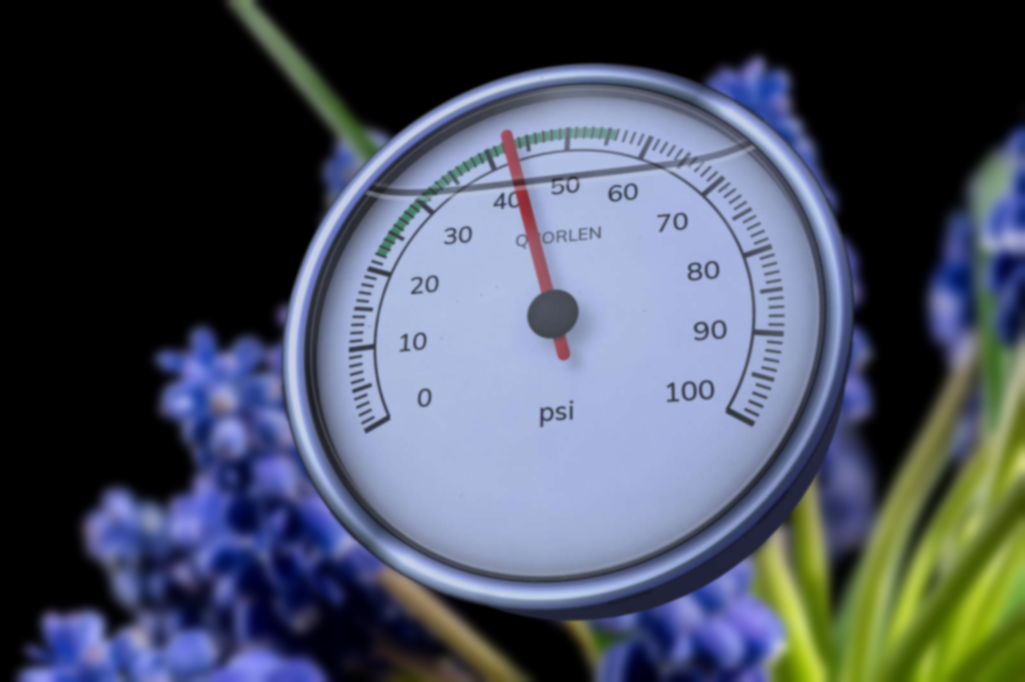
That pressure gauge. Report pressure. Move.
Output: 43 psi
